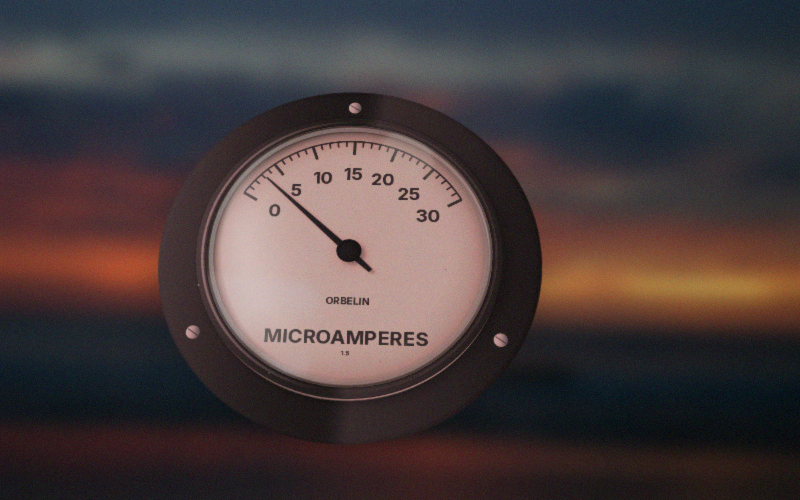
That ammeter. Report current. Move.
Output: 3 µA
